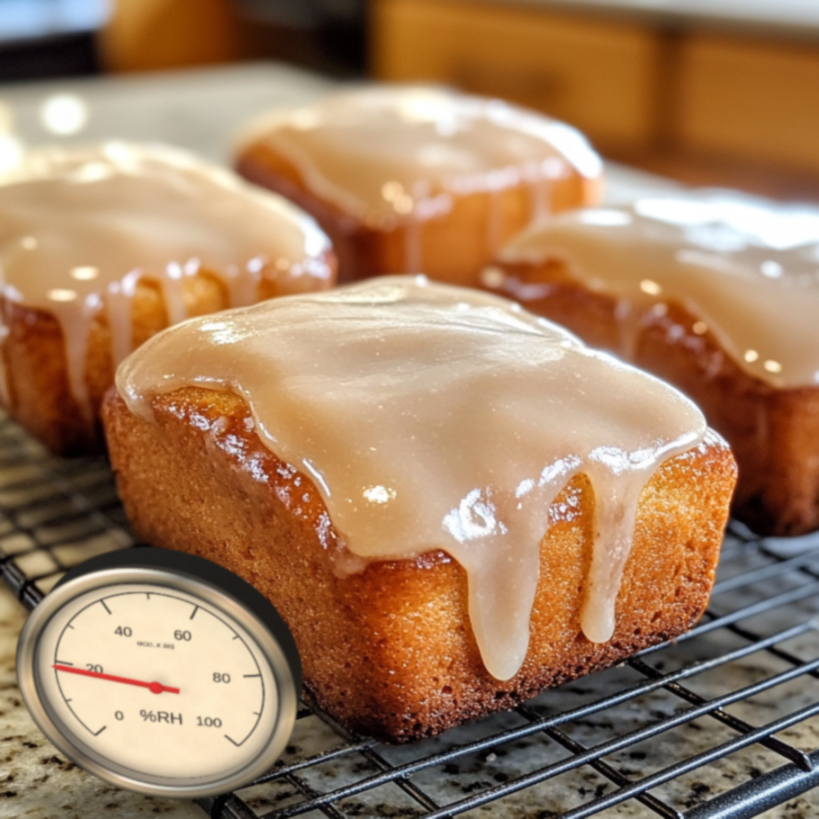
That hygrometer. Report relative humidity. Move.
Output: 20 %
